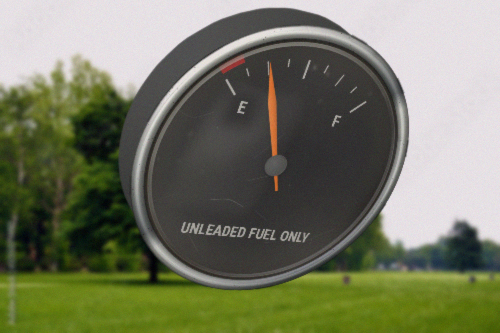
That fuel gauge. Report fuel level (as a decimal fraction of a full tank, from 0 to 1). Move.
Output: 0.25
